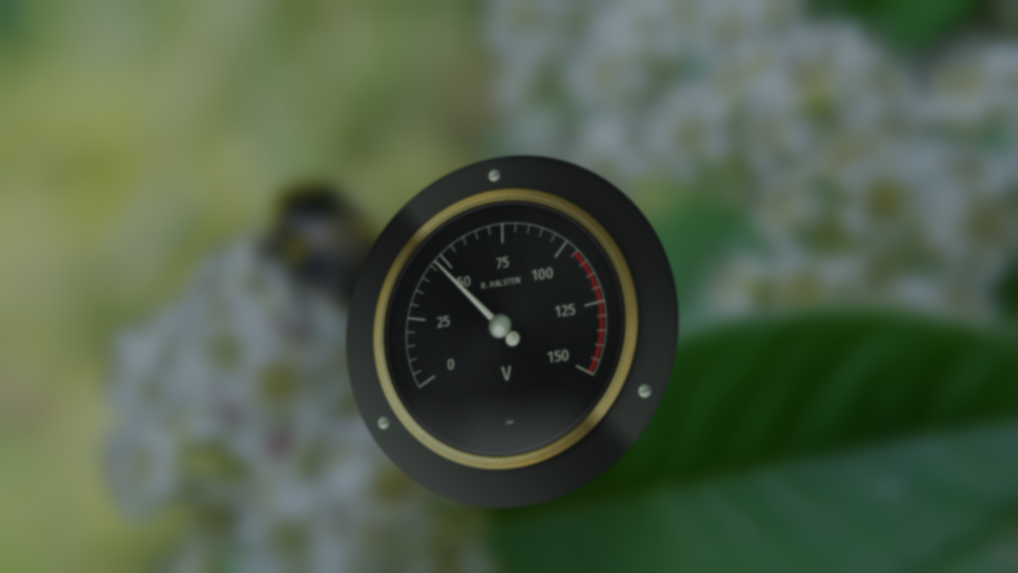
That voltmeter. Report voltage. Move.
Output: 47.5 V
